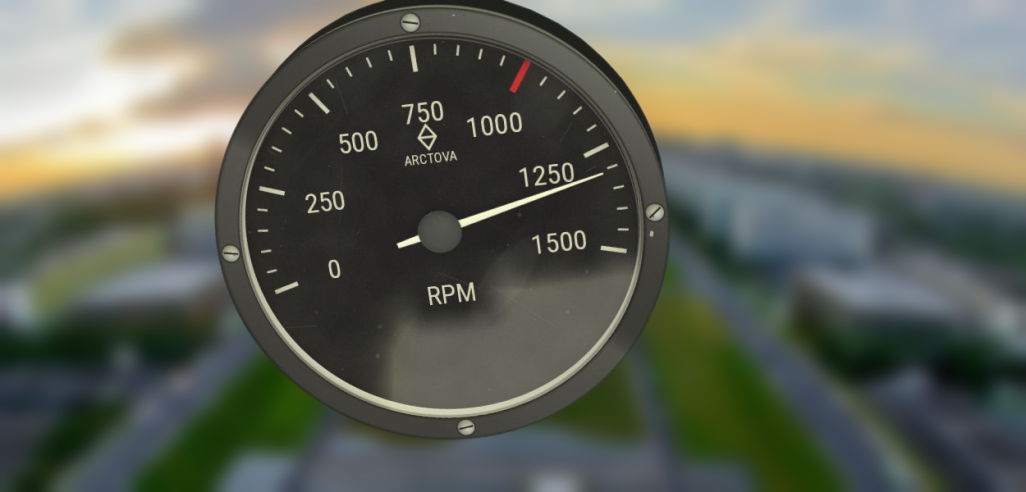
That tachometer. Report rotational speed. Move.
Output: 1300 rpm
